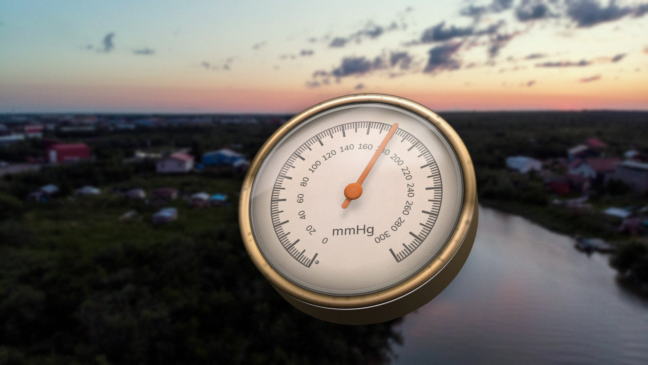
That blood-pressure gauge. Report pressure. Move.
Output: 180 mmHg
